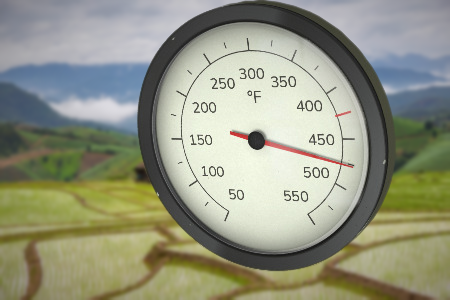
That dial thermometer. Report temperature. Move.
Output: 475 °F
